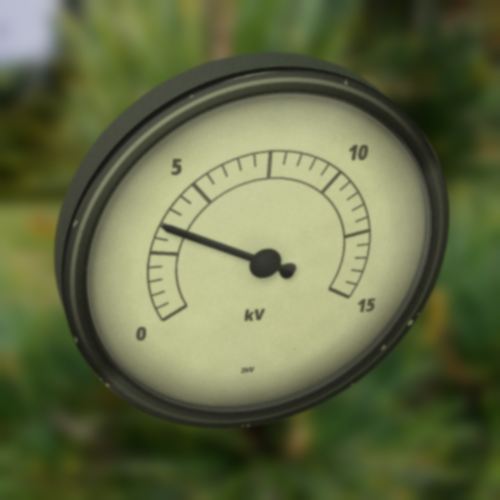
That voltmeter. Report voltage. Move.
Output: 3.5 kV
